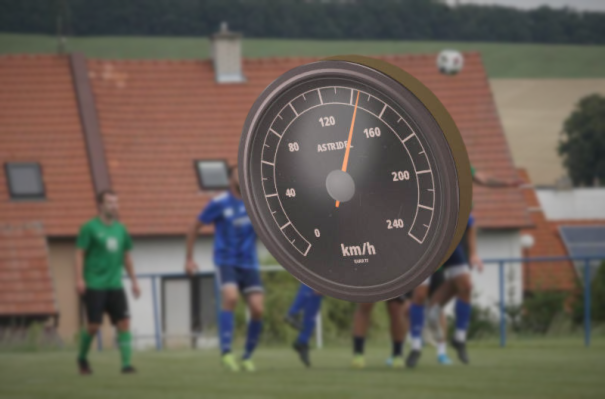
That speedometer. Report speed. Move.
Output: 145 km/h
